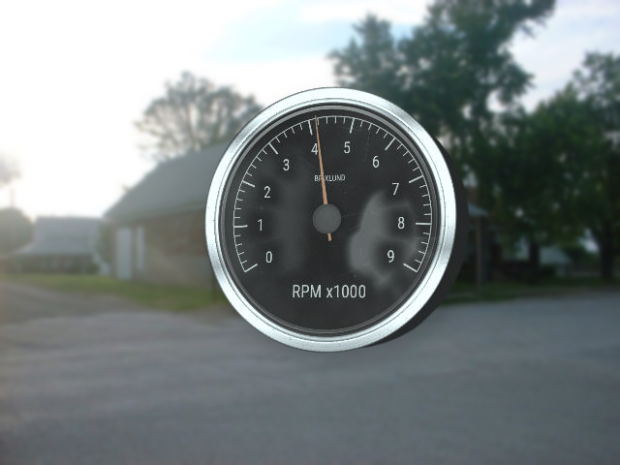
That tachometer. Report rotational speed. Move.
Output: 4200 rpm
